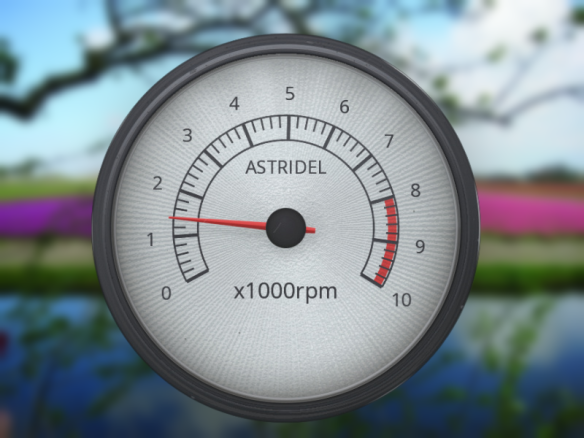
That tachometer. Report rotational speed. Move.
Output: 1400 rpm
